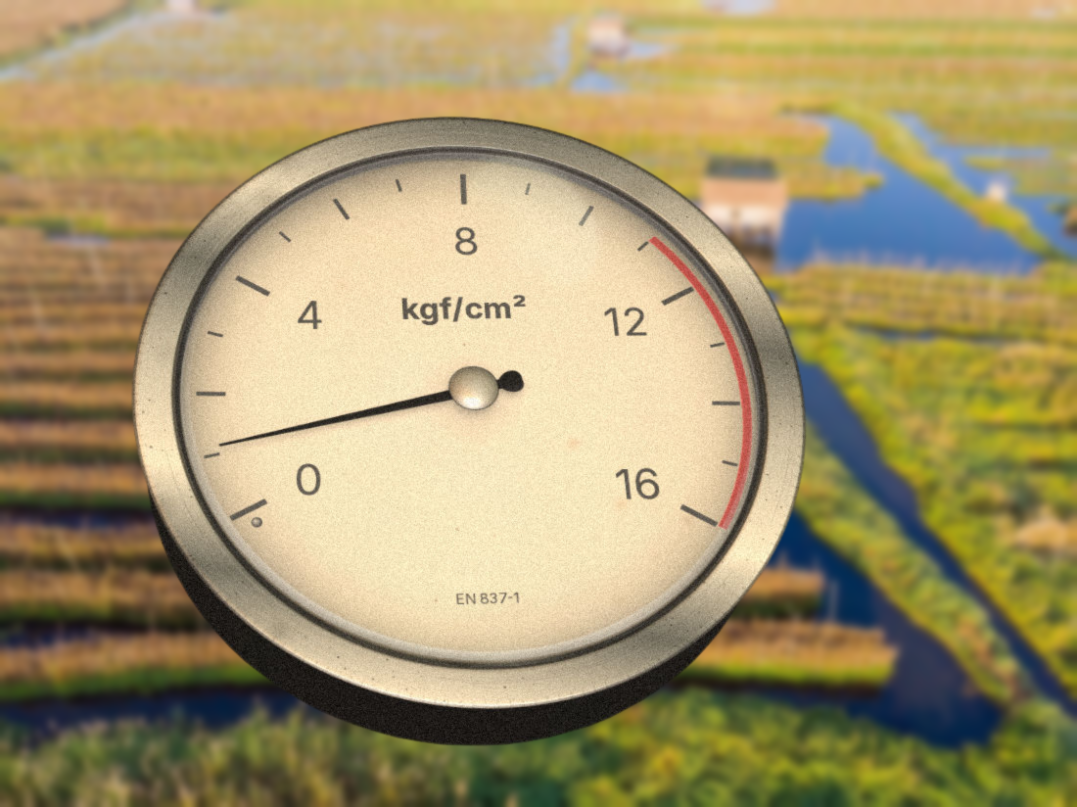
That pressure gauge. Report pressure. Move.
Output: 1 kg/cm²
